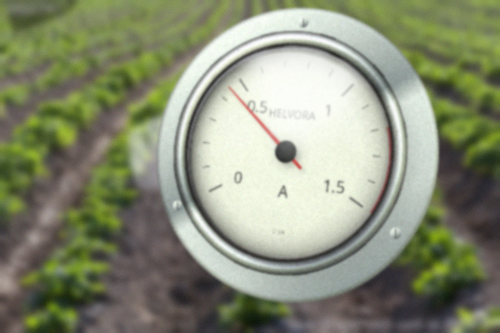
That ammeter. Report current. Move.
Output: 0.45 A
